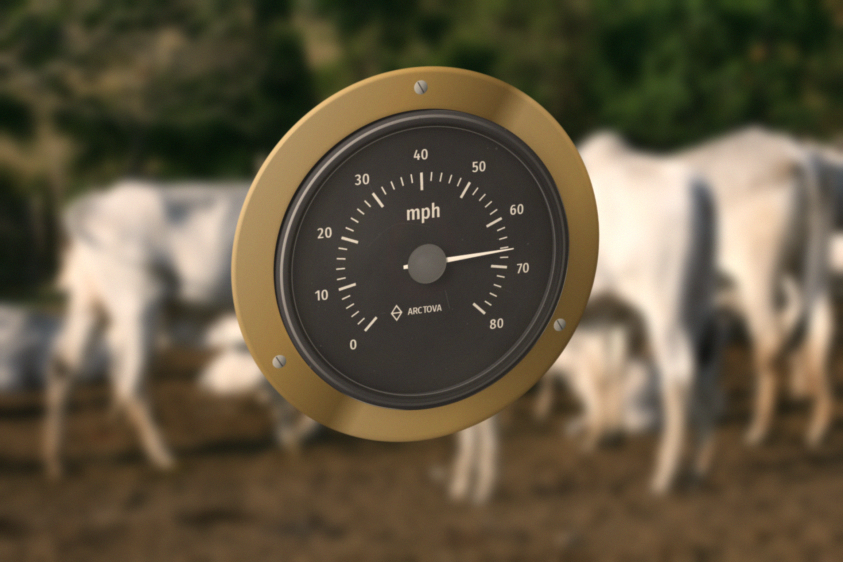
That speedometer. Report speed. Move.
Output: 66 mph
